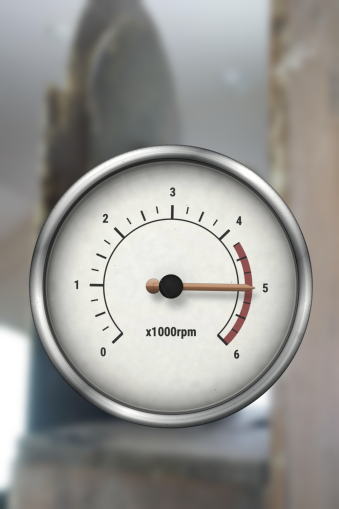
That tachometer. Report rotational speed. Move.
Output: 5000 rpm
